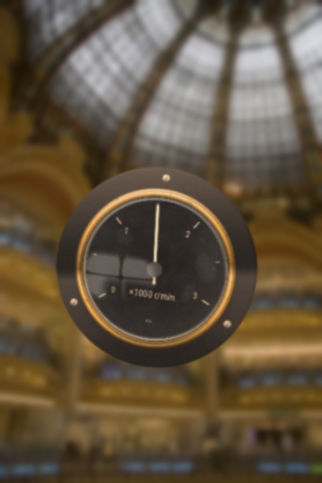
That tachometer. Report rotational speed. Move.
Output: 1500 rpm
